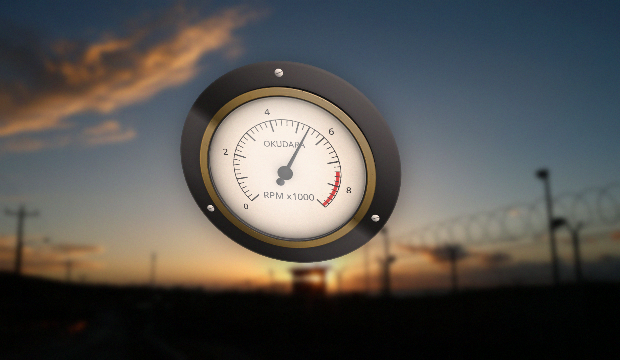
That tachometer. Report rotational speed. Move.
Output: 5400 rpm
